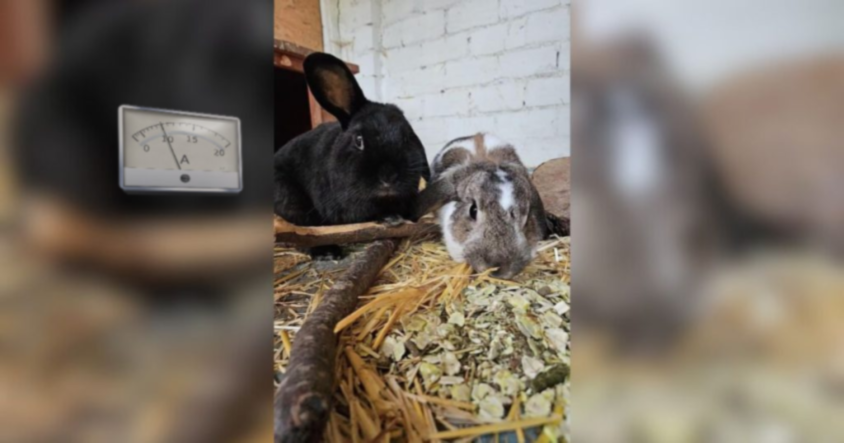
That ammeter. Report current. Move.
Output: 10 A
